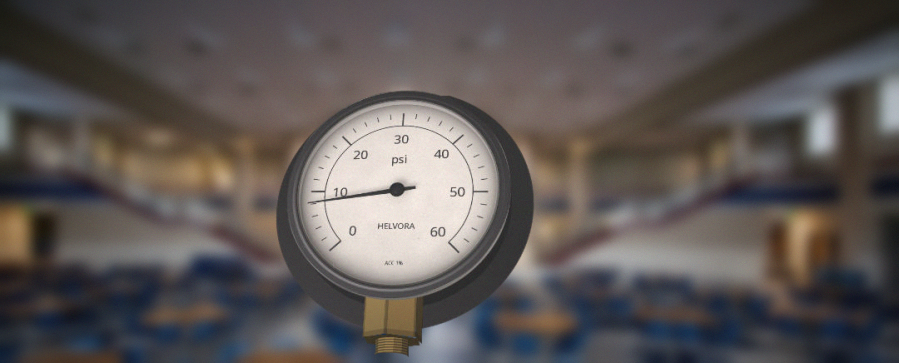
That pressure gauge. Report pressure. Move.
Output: 8 psi
